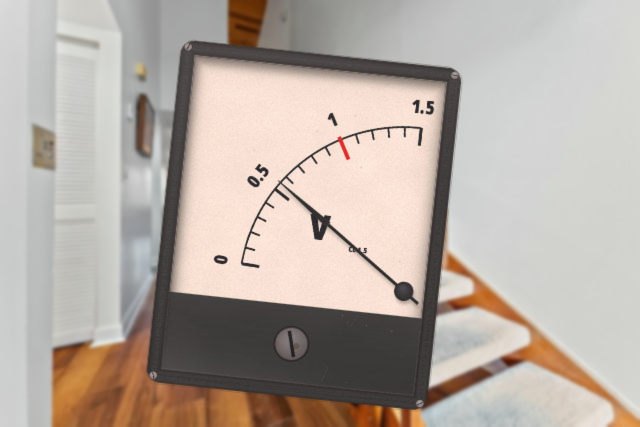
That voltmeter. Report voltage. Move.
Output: 0.55 V
